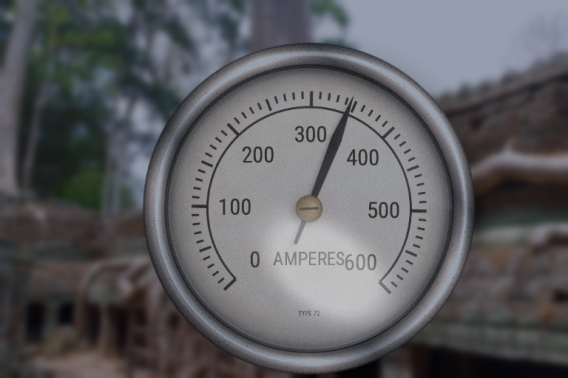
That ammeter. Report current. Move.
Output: 345 A
